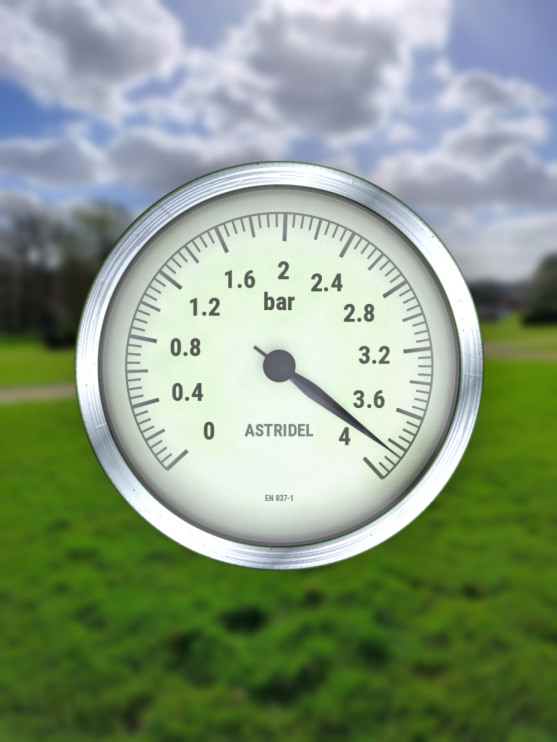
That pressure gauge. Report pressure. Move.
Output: 3.85 bar
